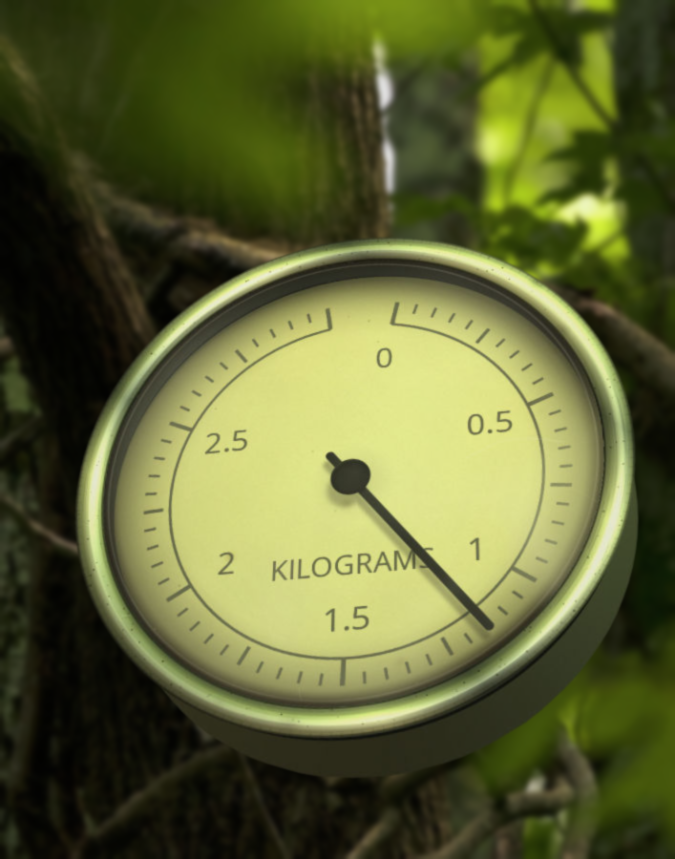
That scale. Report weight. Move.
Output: 1.15 kg
